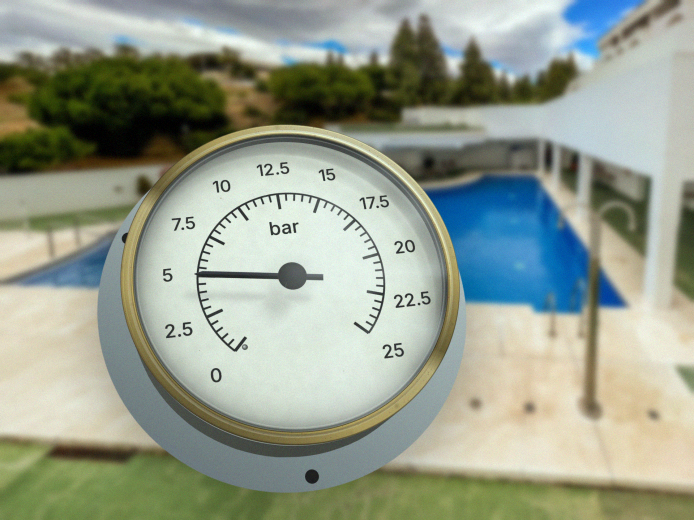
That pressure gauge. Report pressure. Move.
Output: 5 bar
